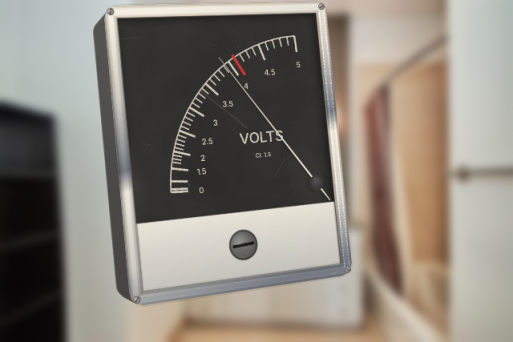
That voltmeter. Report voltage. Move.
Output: 3.9 V
